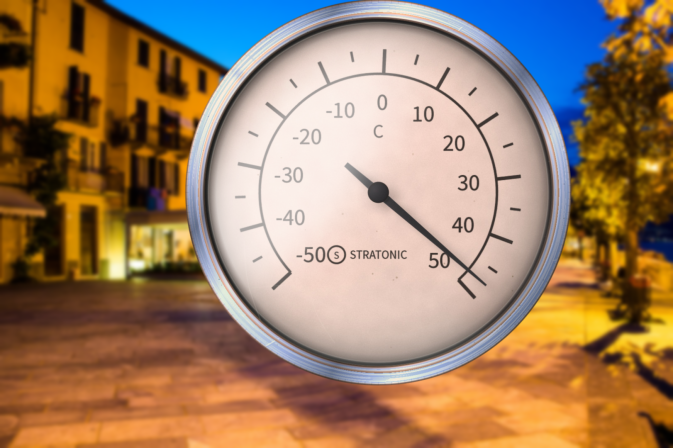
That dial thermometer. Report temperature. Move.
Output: 47.5 °C
